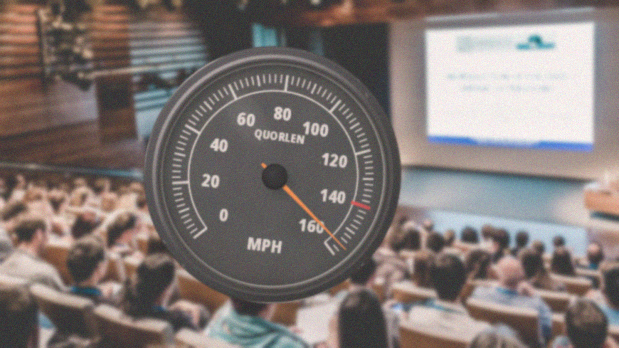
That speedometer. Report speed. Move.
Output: 156 mph
